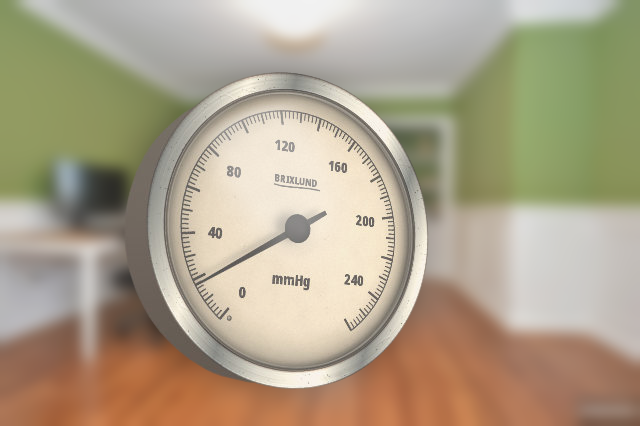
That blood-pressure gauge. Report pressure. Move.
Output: 18 mmHg
